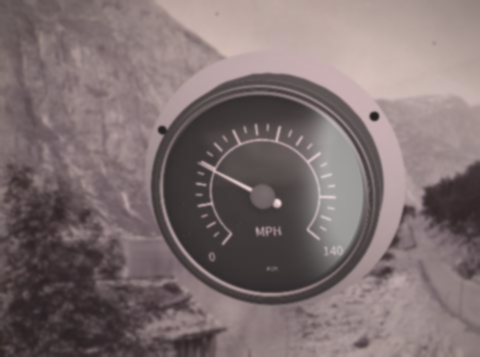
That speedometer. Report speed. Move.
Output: 40 mph
